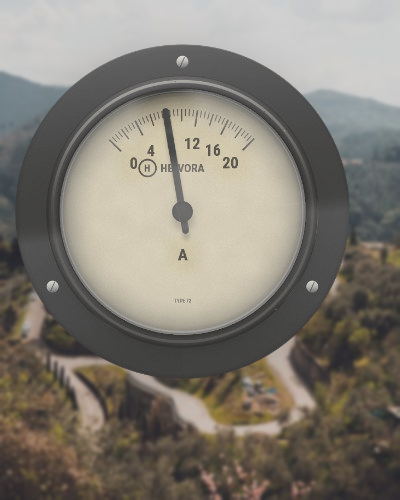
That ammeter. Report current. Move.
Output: 8 A
